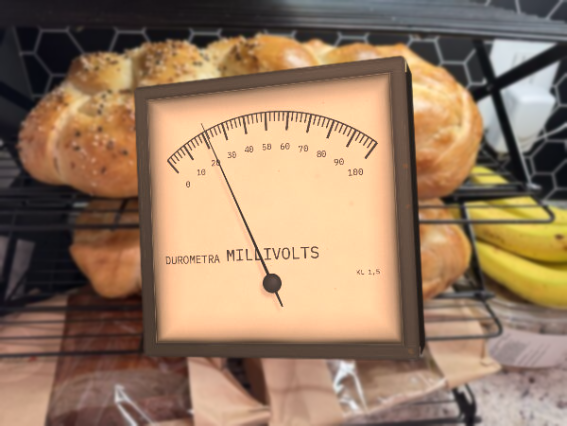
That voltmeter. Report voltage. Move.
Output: 22 mV
